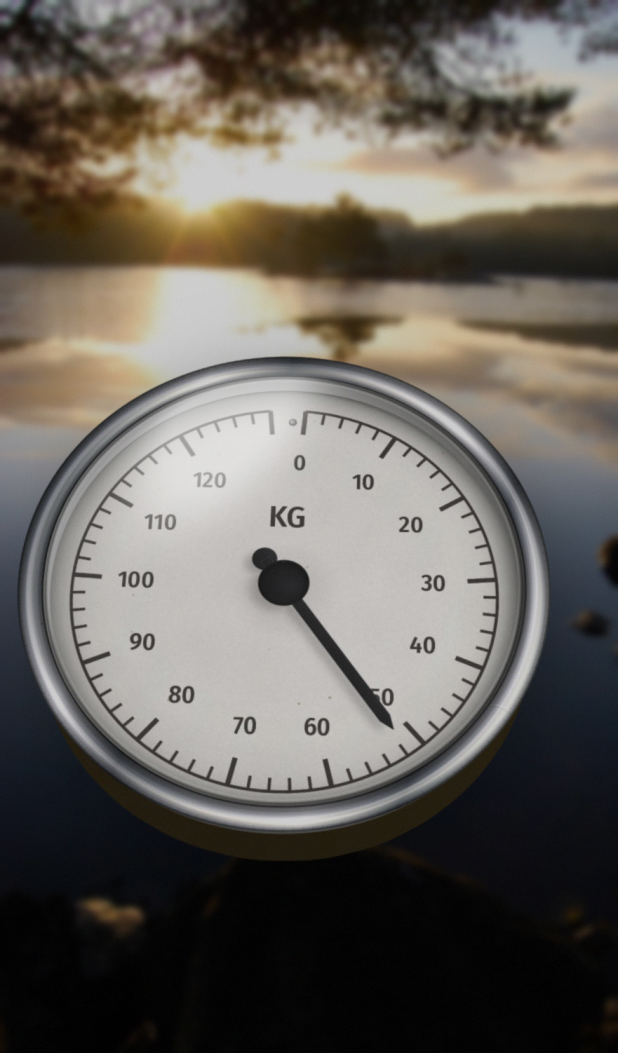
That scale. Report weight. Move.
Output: 52 kg
